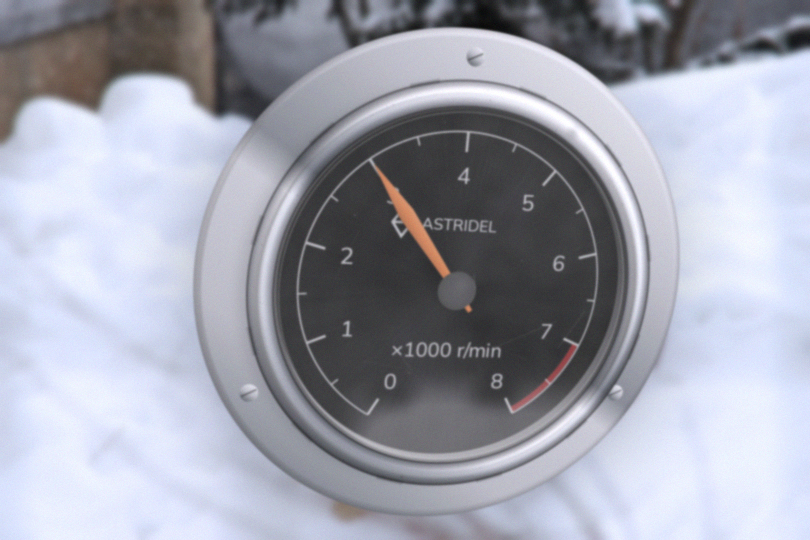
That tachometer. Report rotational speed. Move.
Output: 3000 rpm
